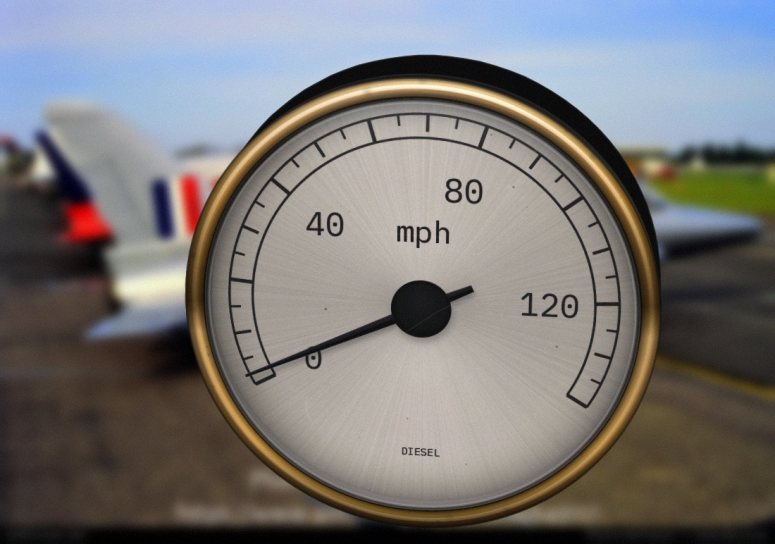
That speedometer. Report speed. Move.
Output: 2.5 mph
